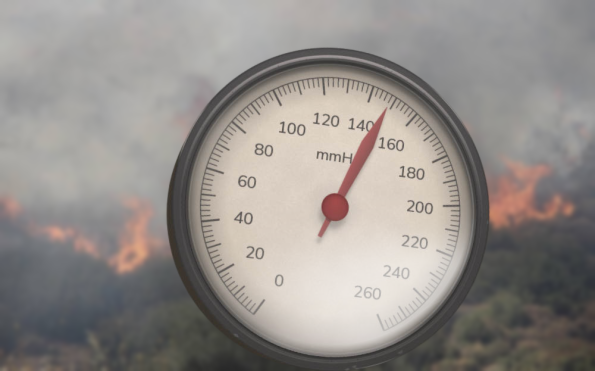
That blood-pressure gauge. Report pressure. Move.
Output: 148 mmHg
